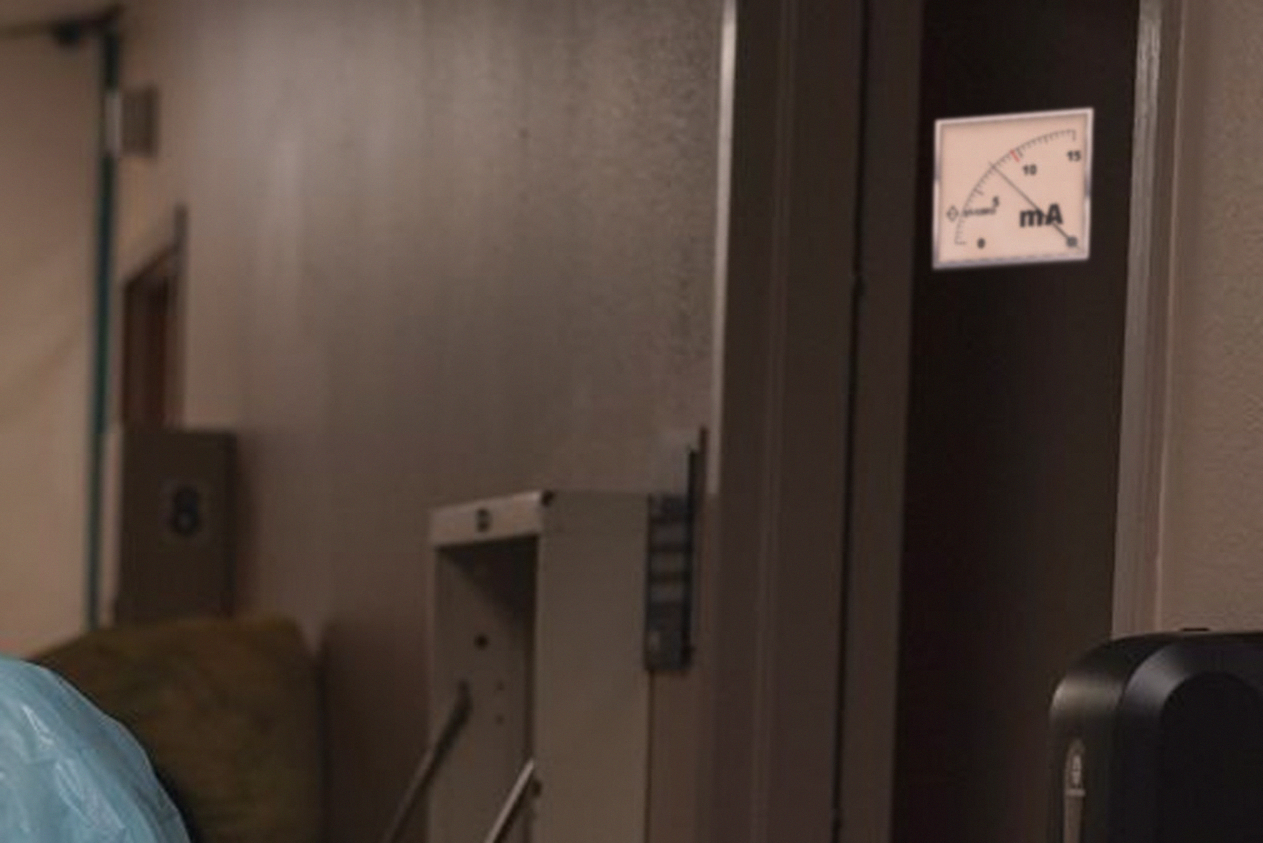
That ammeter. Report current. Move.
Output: 7.5 mA
